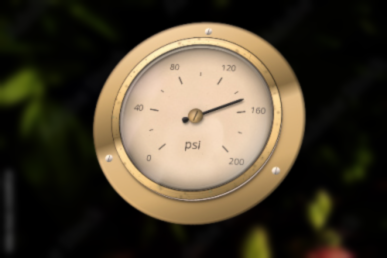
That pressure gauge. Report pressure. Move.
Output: 150 psi
